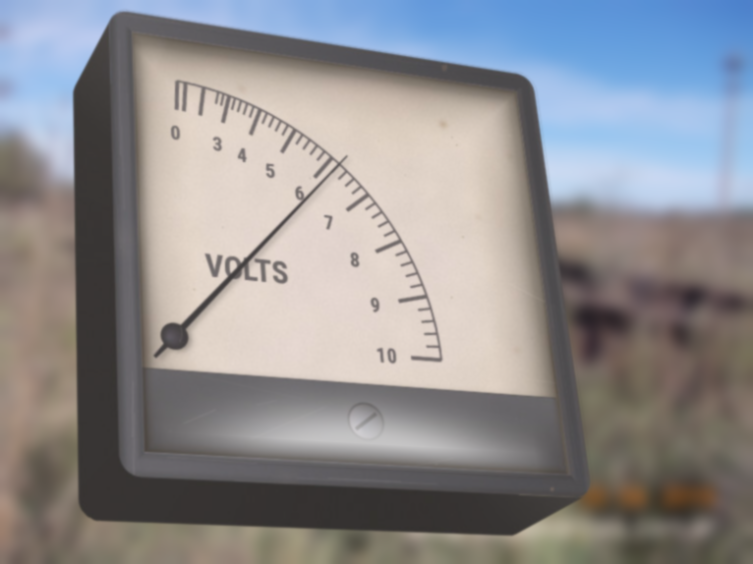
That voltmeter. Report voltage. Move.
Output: 6.2 V
